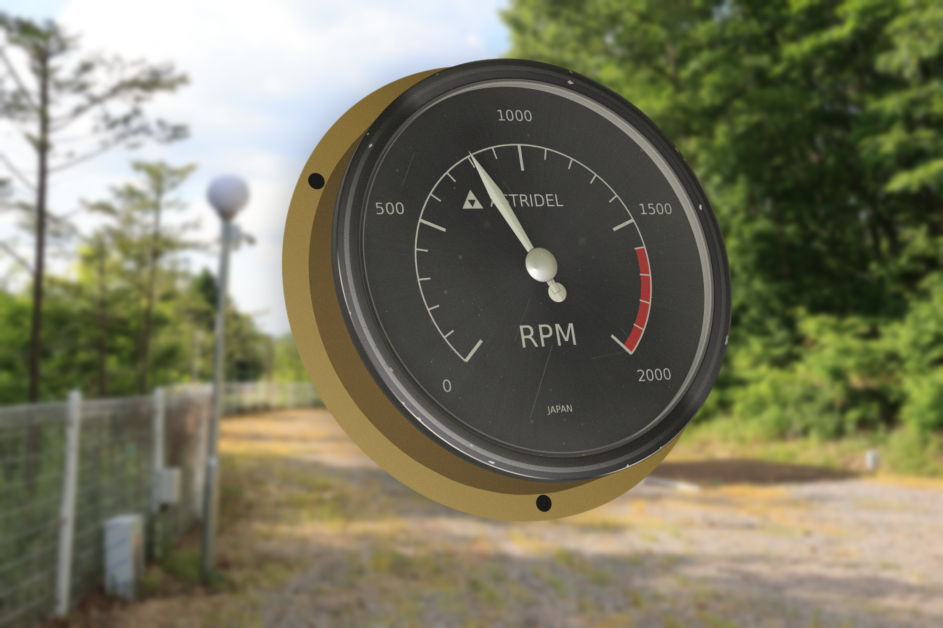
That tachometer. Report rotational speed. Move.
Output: 800 rpm
